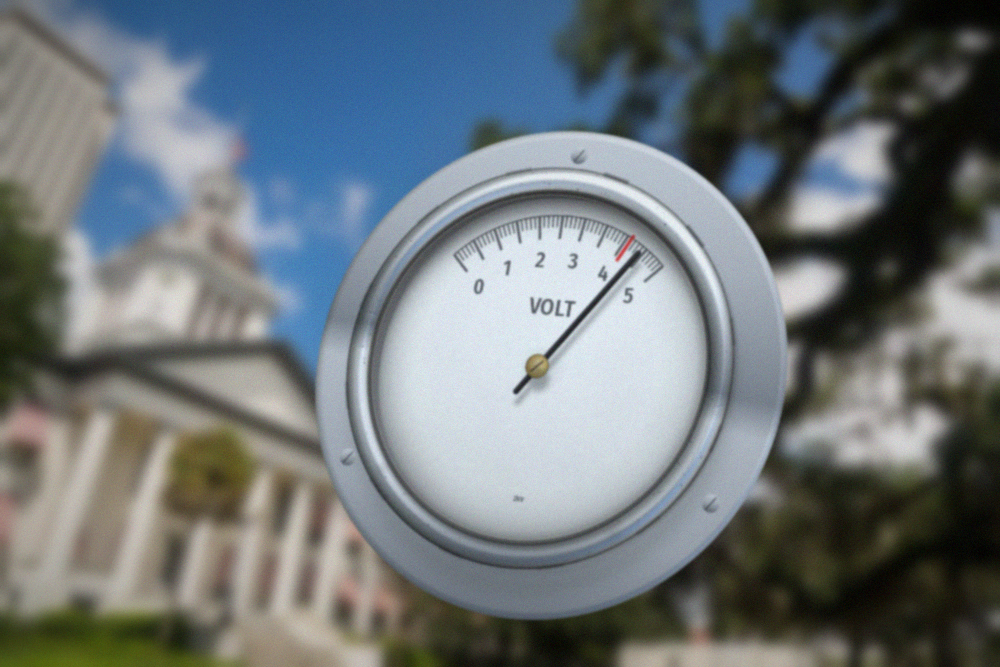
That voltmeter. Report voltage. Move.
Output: 4.5 V
